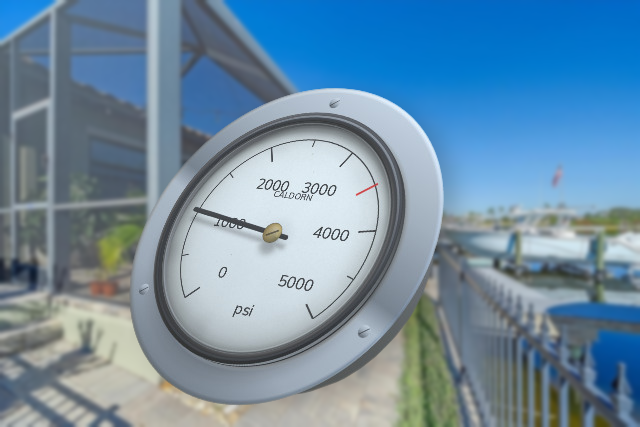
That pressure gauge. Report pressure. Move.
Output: 1000 psi
